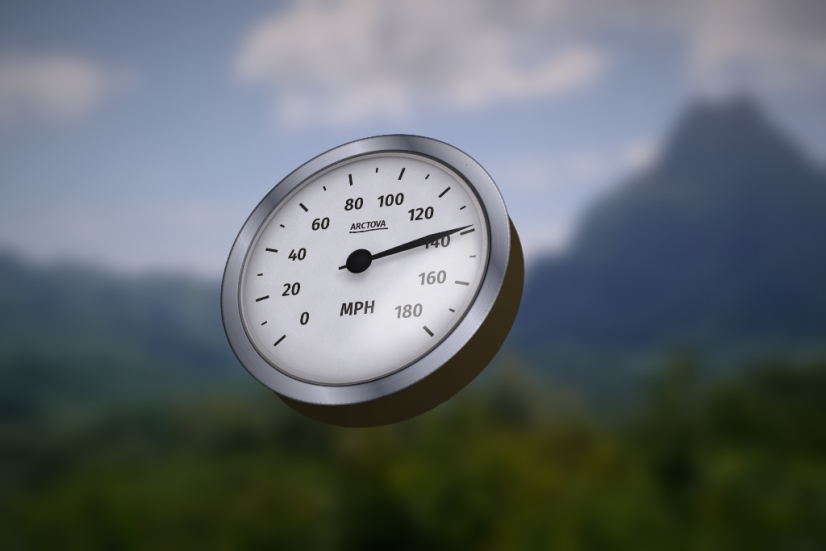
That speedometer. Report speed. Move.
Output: 140 mph
